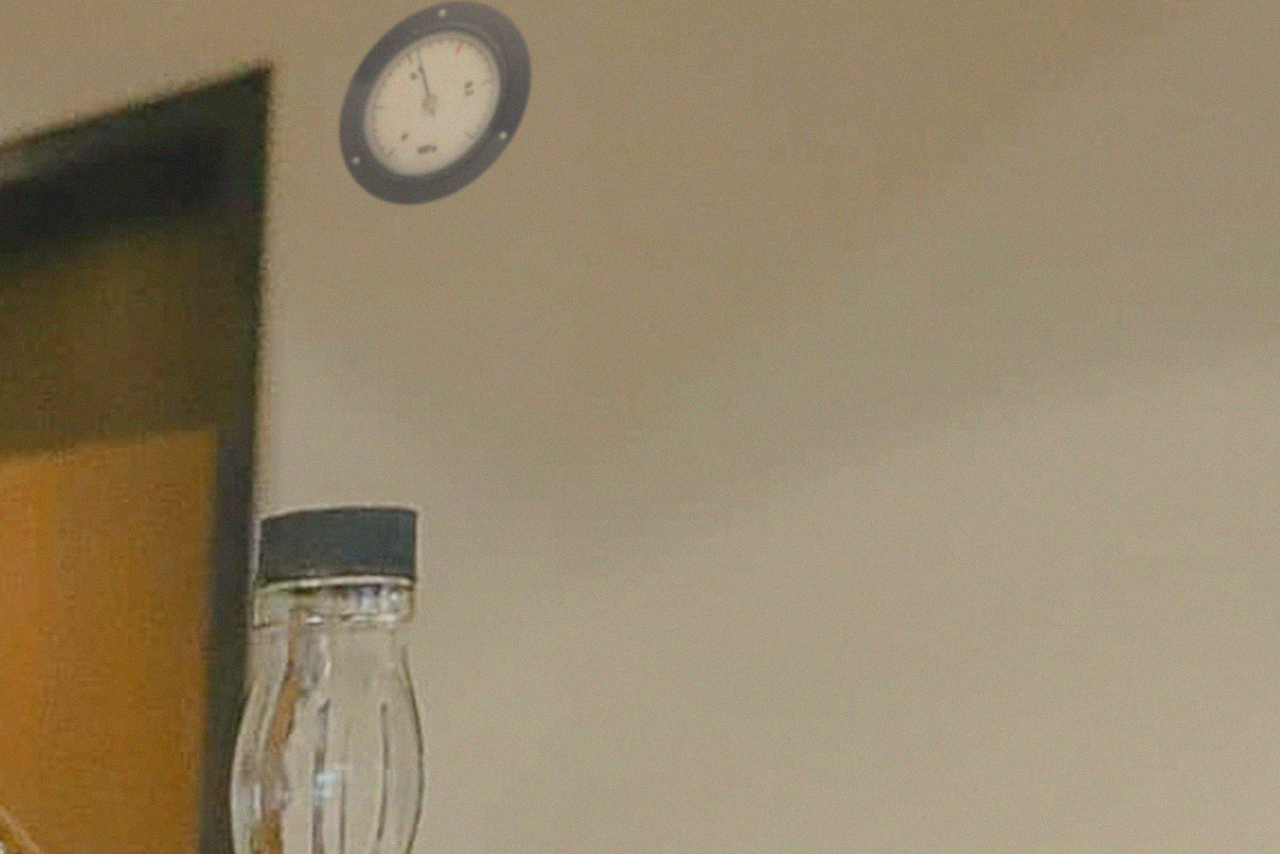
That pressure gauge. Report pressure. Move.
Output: 0.11 MPa
